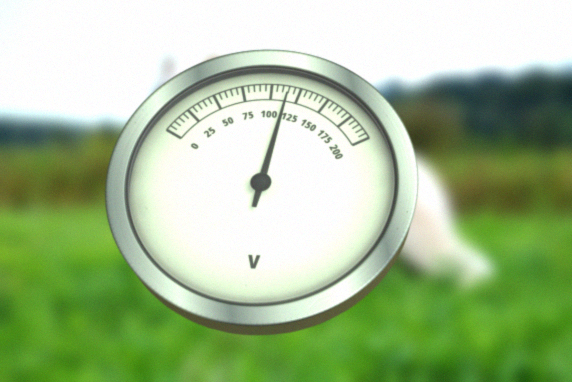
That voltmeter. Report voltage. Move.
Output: 115 V
